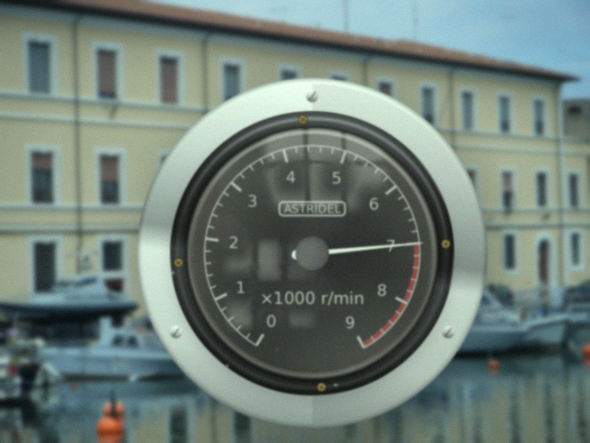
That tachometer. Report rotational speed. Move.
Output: 7000 rpm
